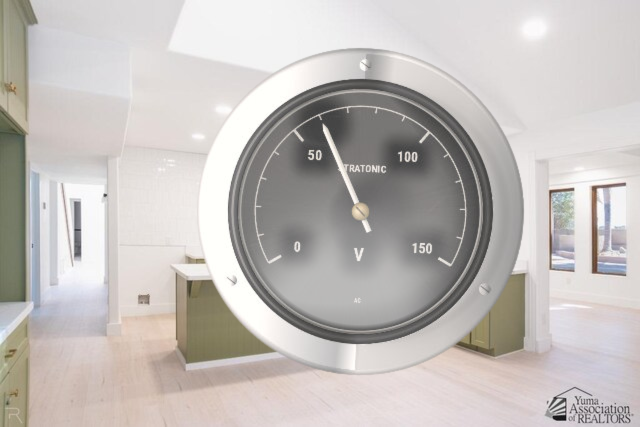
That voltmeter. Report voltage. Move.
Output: 60 V
